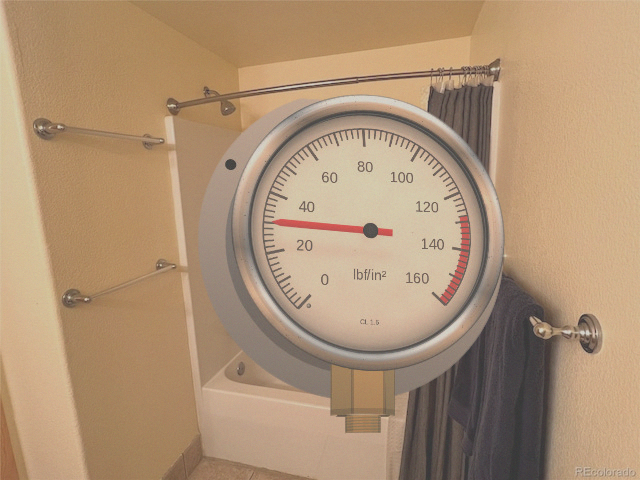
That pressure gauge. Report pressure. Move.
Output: 30 psi
